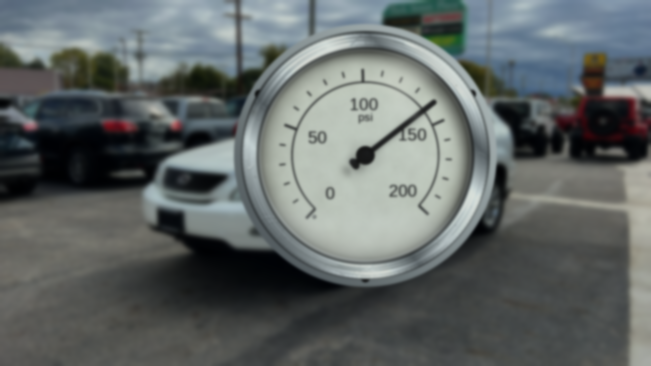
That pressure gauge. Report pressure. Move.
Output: 140 psi
